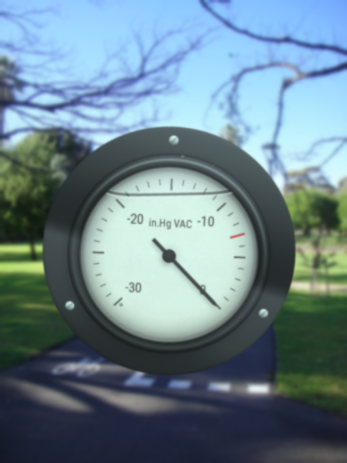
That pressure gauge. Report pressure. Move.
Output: 0 inHg
